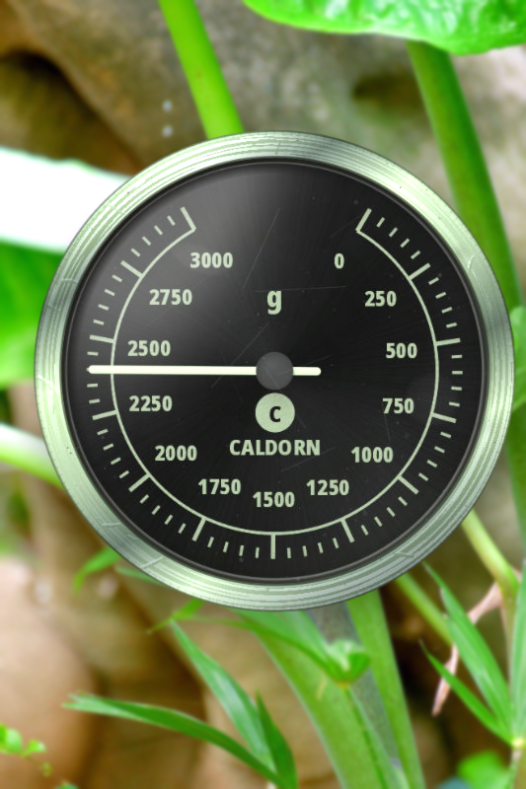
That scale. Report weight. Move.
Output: 2400 g
